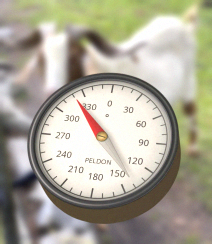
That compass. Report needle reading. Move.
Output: 320 °
